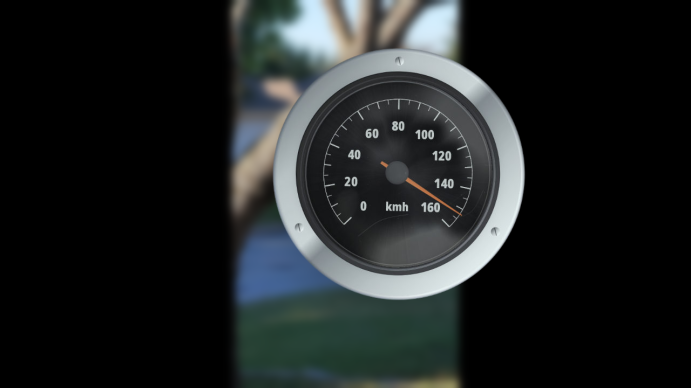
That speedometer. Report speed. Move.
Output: 152.5 km/h
